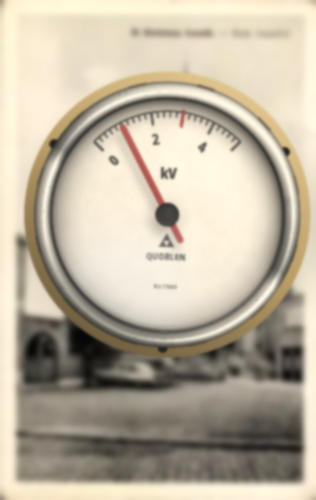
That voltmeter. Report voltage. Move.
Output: 1 kV
